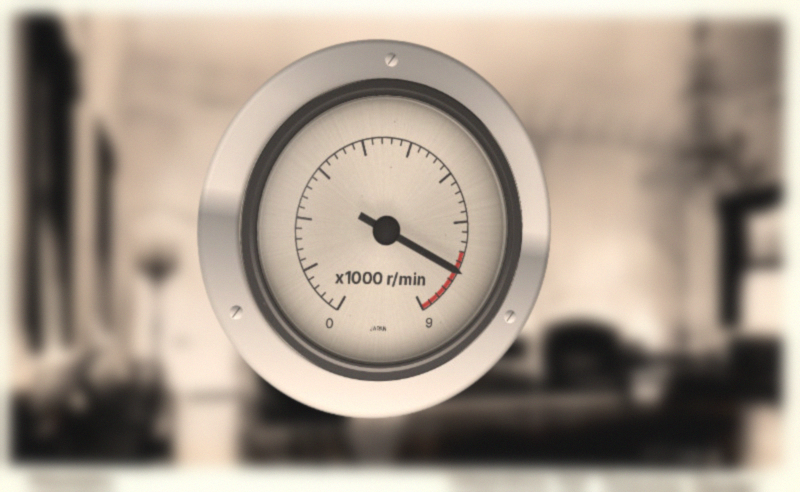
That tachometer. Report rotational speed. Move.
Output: 8000 rpm
